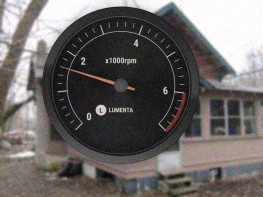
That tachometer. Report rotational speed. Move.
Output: 1600 rpm
